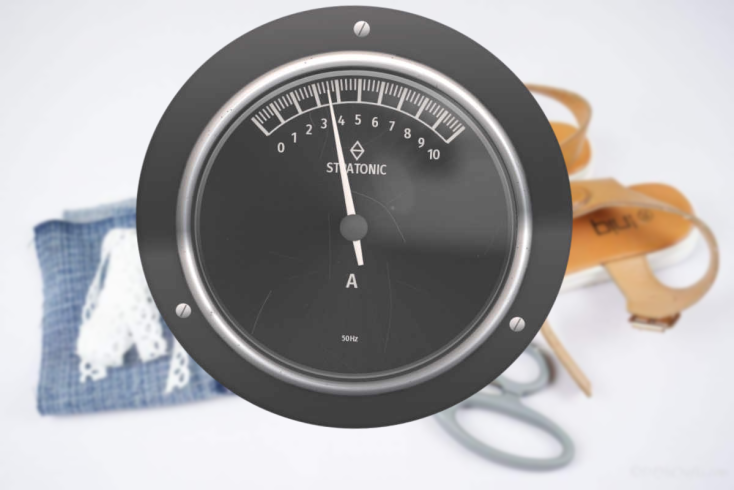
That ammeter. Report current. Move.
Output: 3.6 A
